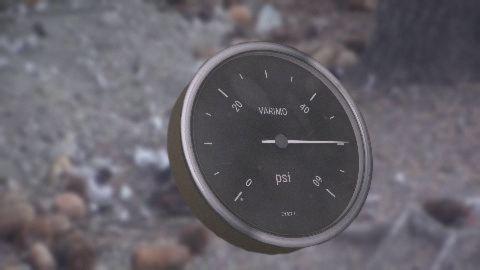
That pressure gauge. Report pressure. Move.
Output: 50 psi
